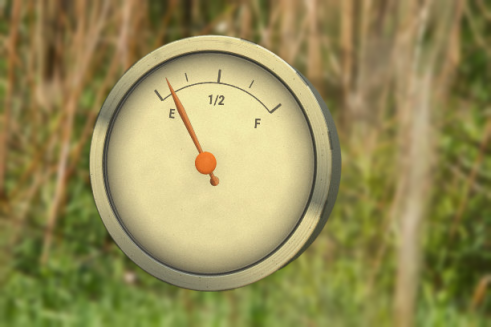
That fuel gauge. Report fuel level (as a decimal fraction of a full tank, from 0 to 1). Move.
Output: 0.125
